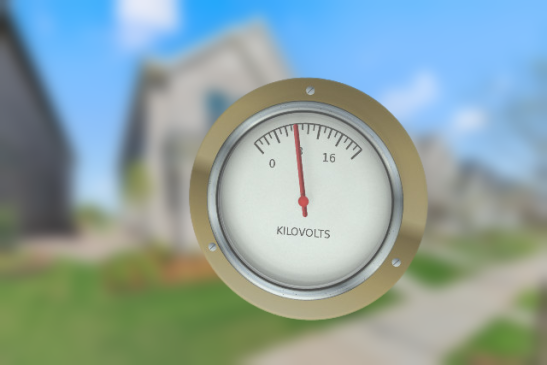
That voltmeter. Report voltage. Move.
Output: 8 kV
